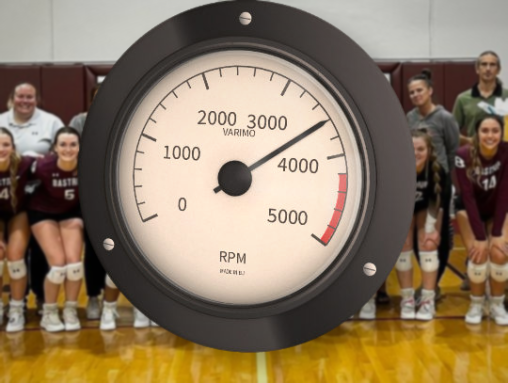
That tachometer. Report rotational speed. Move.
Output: 3600 rpm
